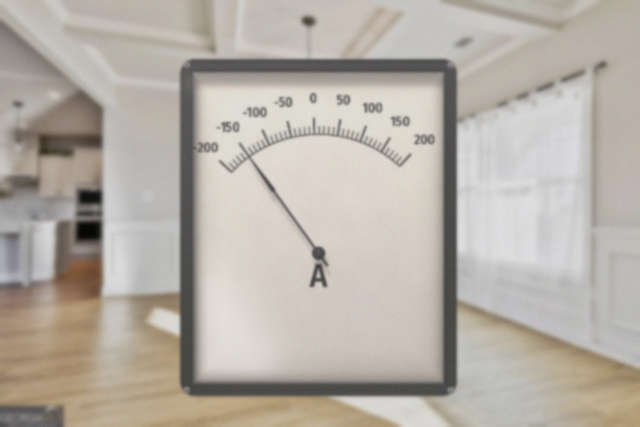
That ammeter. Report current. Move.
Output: -150 A
